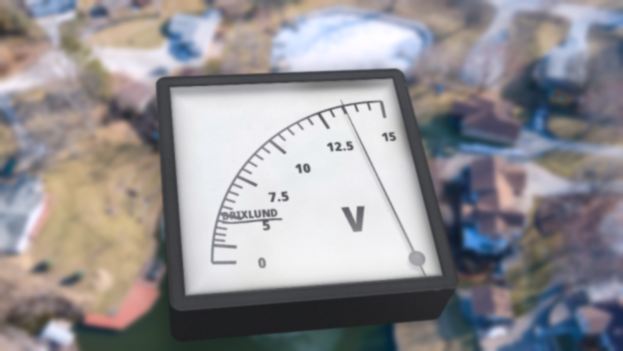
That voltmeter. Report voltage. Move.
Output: 13.5 V
